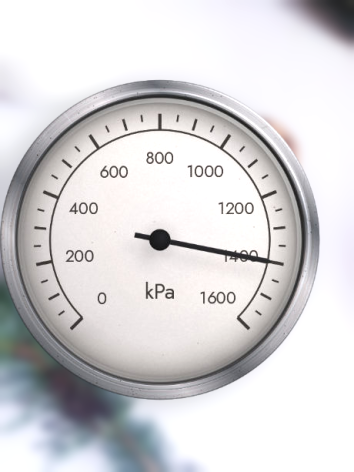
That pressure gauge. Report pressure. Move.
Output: 1400 kPa
